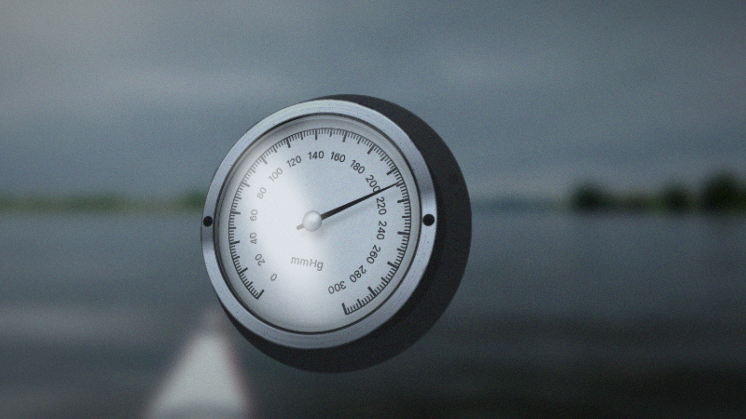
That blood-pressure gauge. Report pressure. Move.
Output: 210 mmHg
